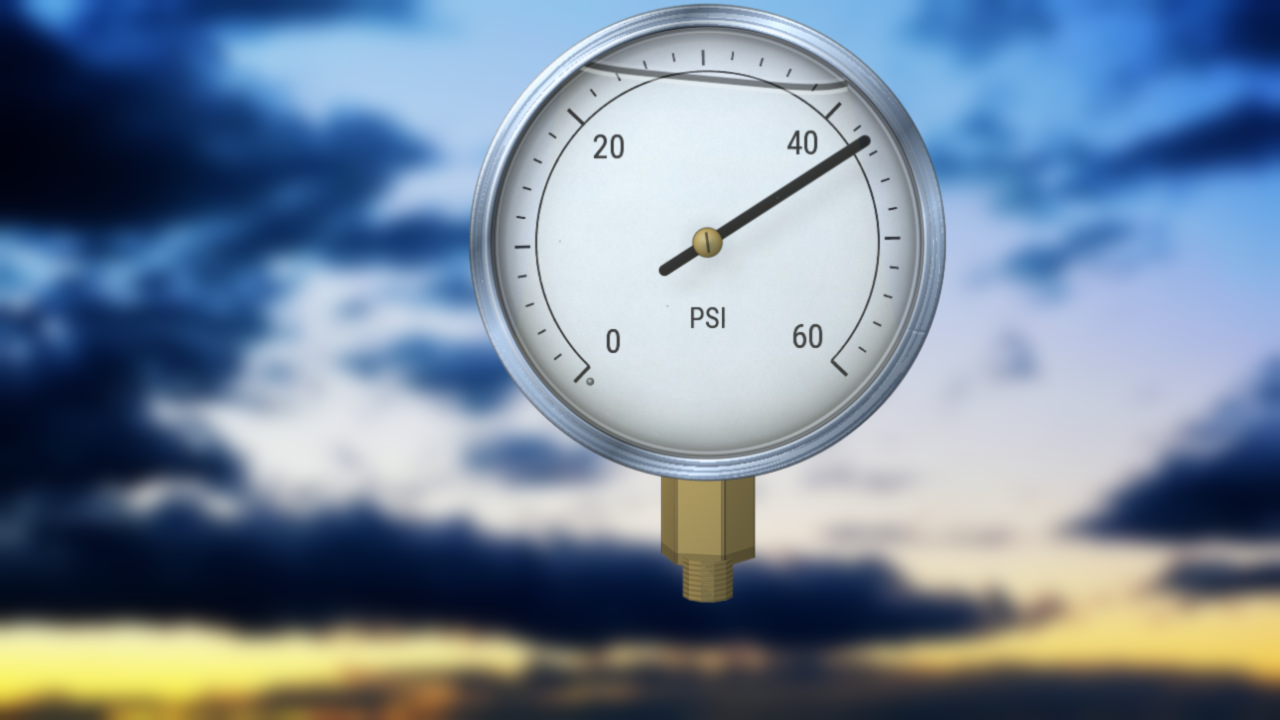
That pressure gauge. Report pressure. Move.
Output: 43 psi
